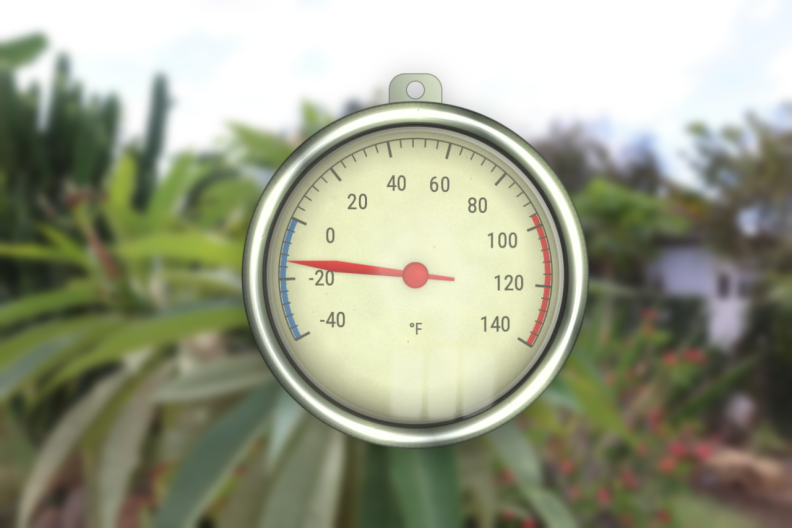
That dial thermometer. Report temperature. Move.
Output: -14 °F
